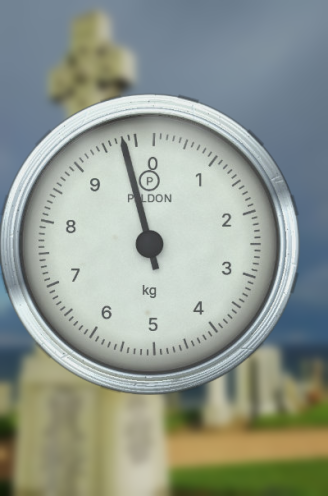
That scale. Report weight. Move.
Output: 9.8 kg
